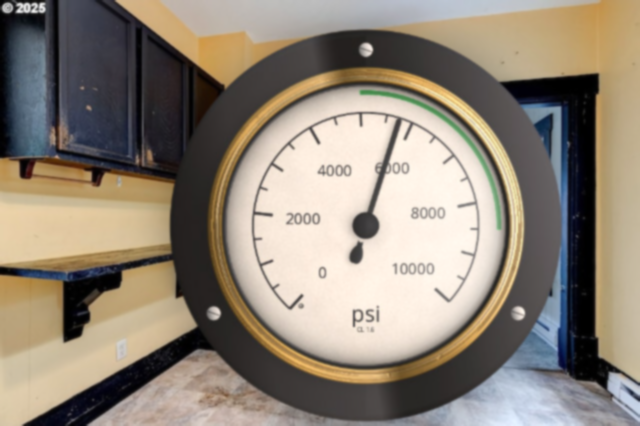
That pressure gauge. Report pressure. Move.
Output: 5750 psi
